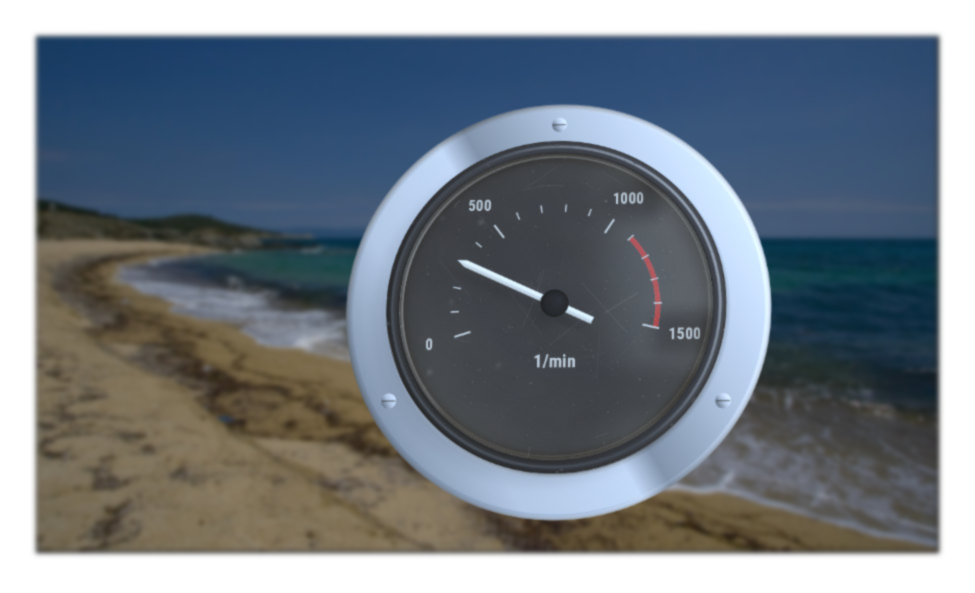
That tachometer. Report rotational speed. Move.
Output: 300 rpm
